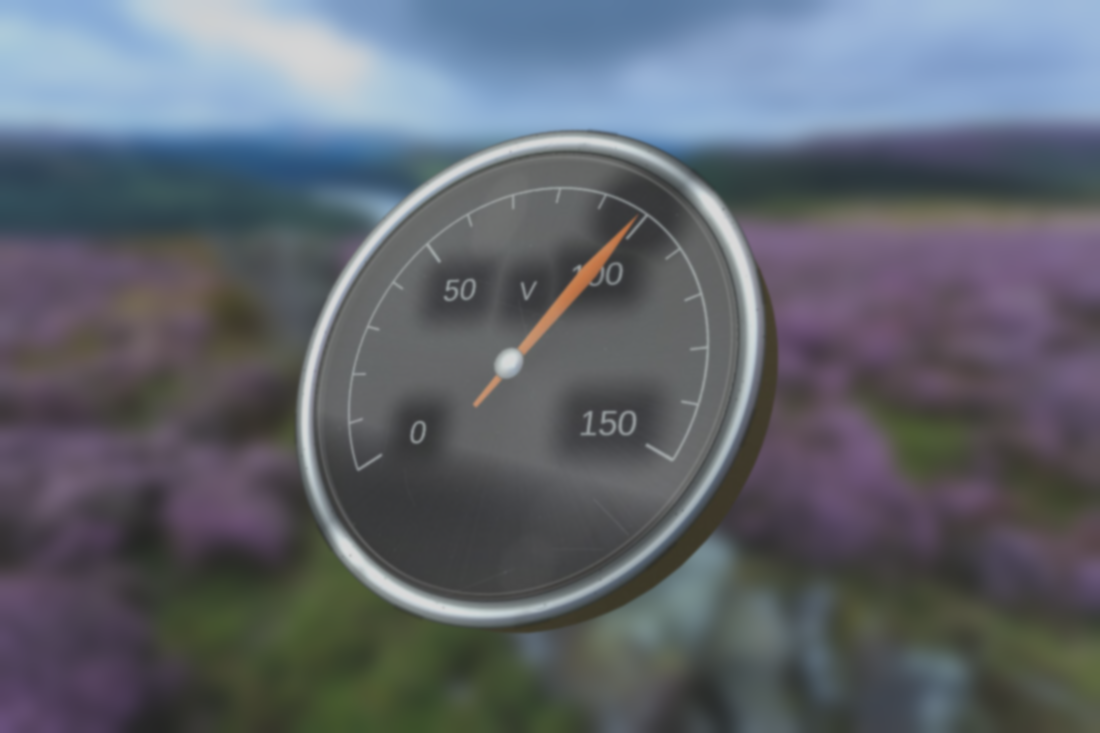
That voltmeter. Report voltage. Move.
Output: 100 V
